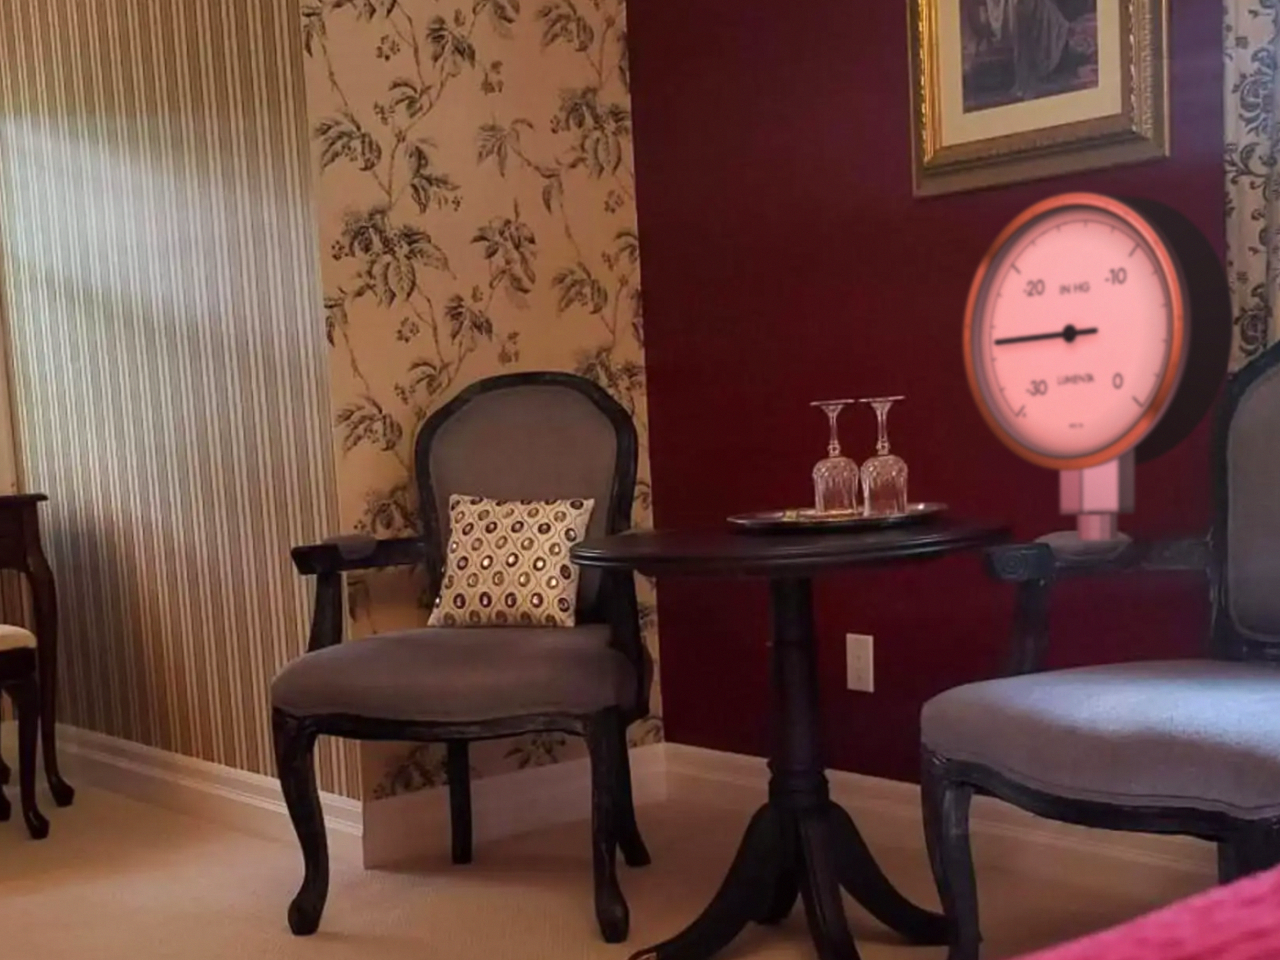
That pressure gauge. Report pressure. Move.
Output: -25 inHg
